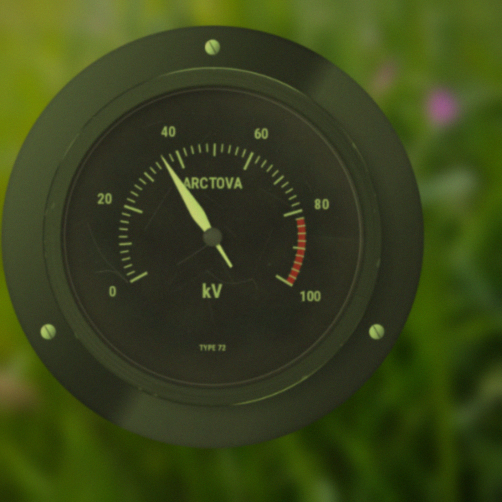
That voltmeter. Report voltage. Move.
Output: 36 kV
